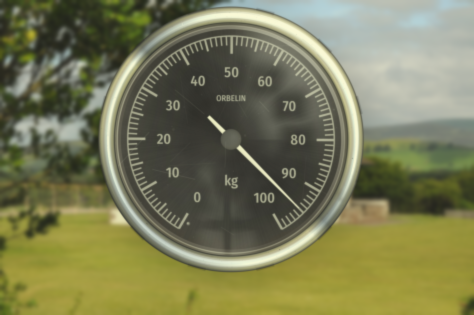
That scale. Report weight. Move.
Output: 95 kg
